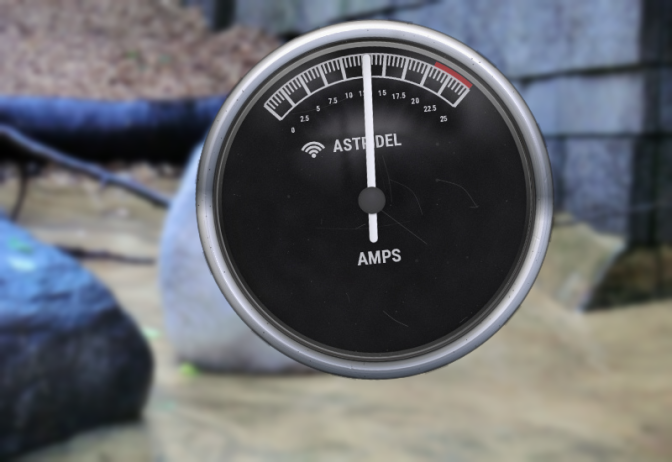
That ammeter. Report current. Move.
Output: 13 A
